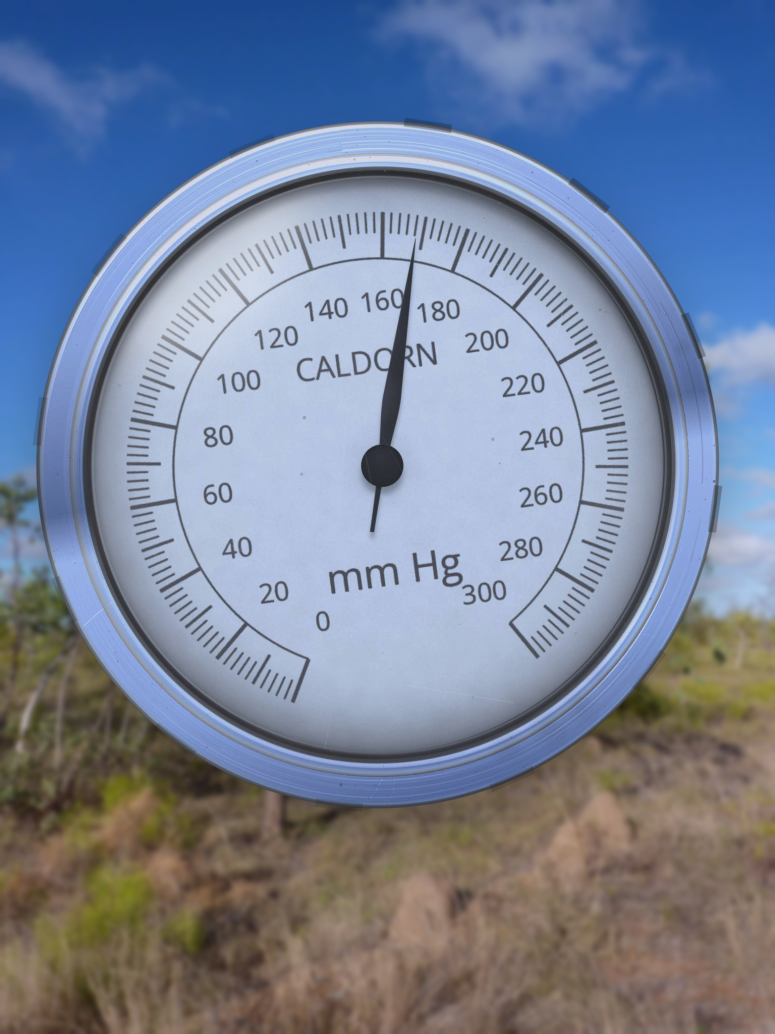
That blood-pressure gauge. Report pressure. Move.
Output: 168 mmHg
